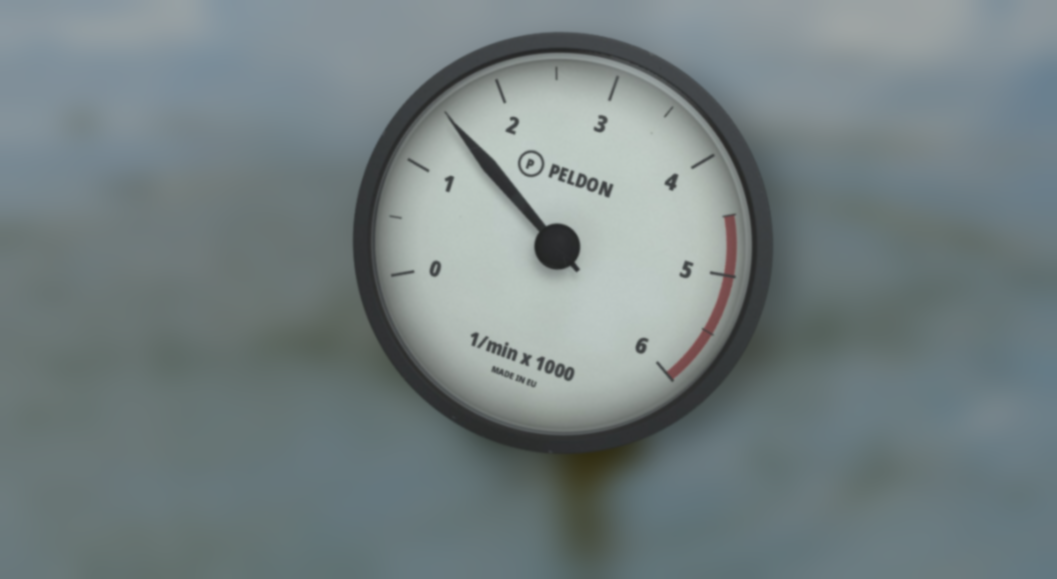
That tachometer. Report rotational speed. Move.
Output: 1500 rpm
